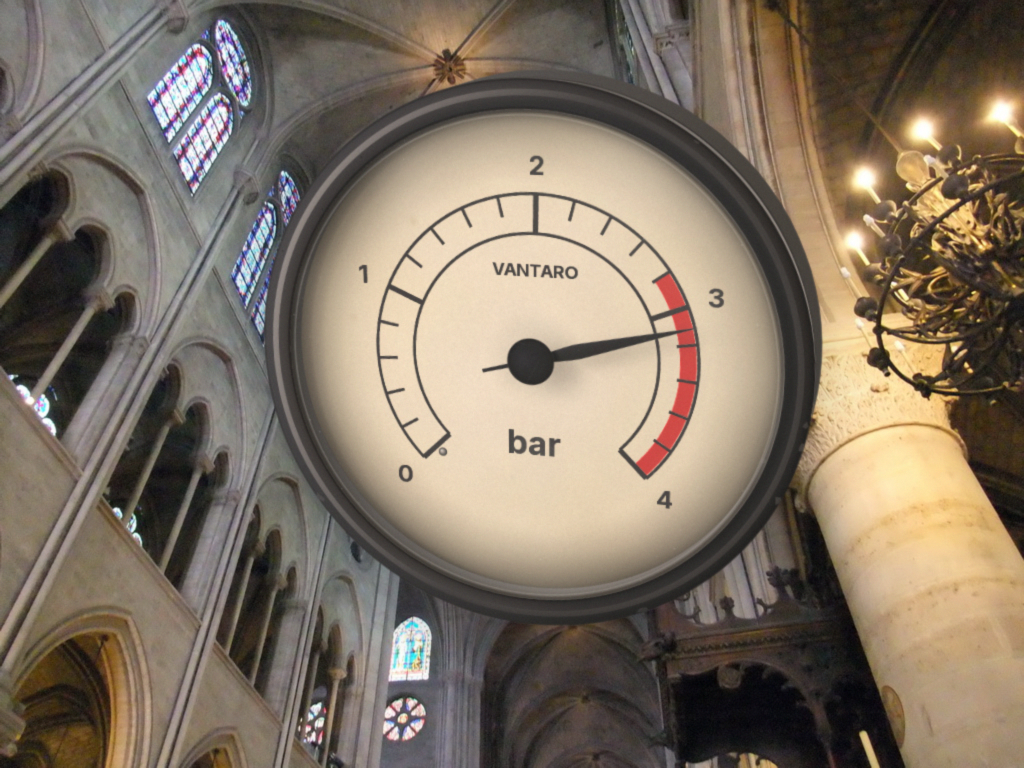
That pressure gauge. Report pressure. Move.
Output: 3.1 bar
